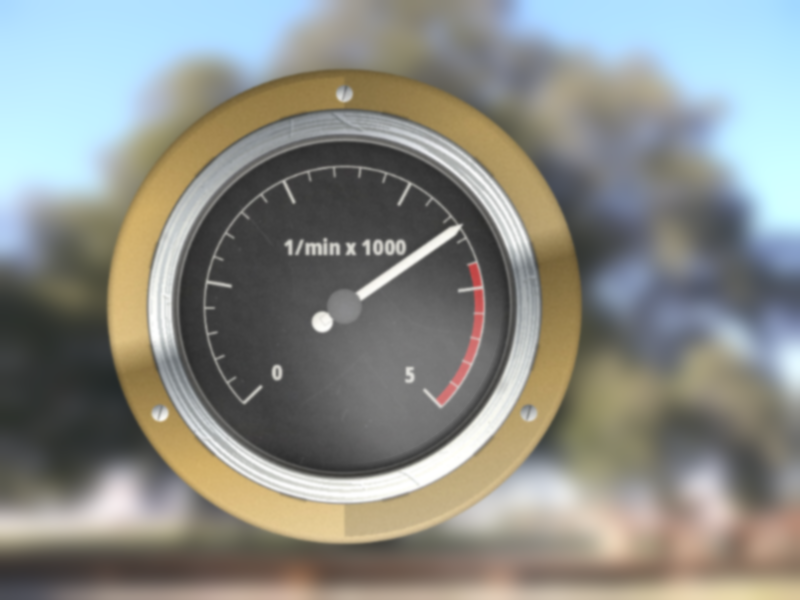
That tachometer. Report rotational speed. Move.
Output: 3500 rpm
